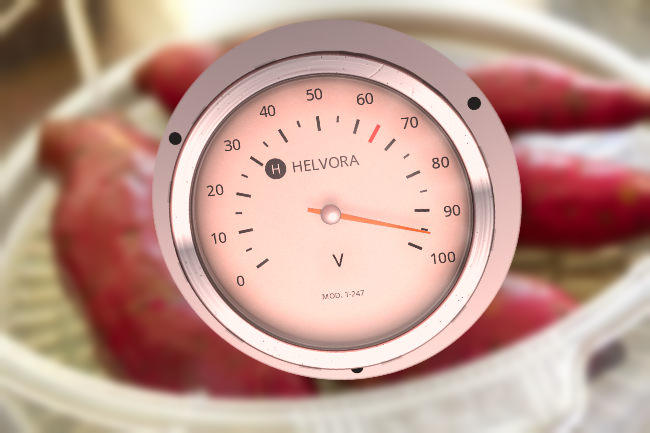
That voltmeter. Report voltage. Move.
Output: 95 V
